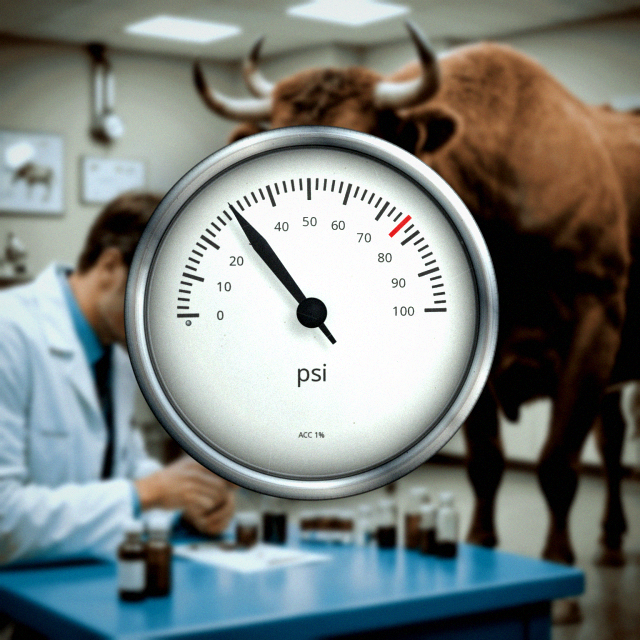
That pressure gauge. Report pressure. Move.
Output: 30 psi
